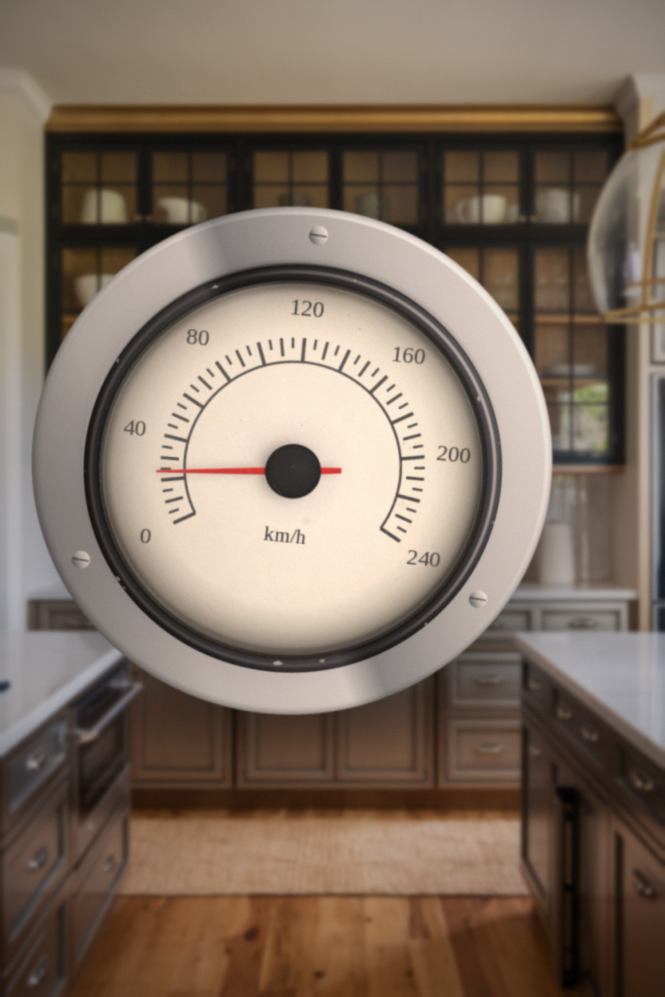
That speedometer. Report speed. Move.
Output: 25 km/h
